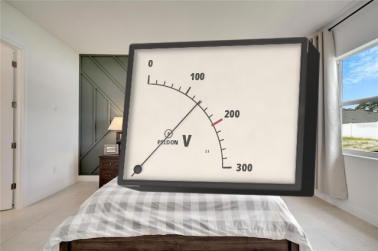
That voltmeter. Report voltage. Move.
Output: 140 V
